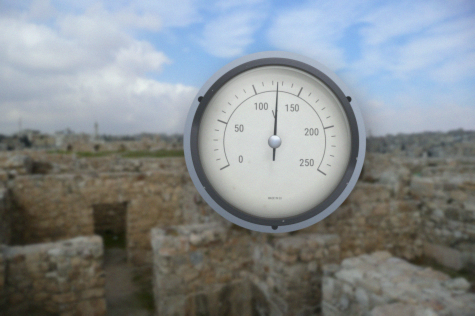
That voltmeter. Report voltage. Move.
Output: 125 V
